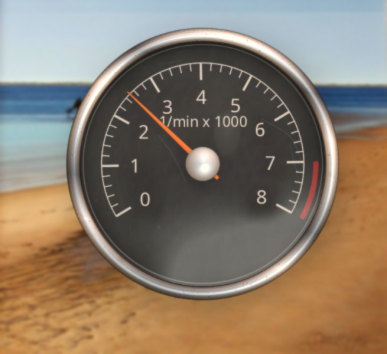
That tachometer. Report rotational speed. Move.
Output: 2500 rpm
